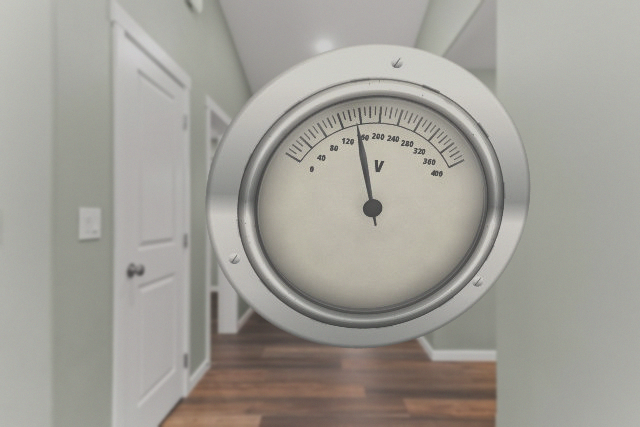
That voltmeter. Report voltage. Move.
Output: 150 V
